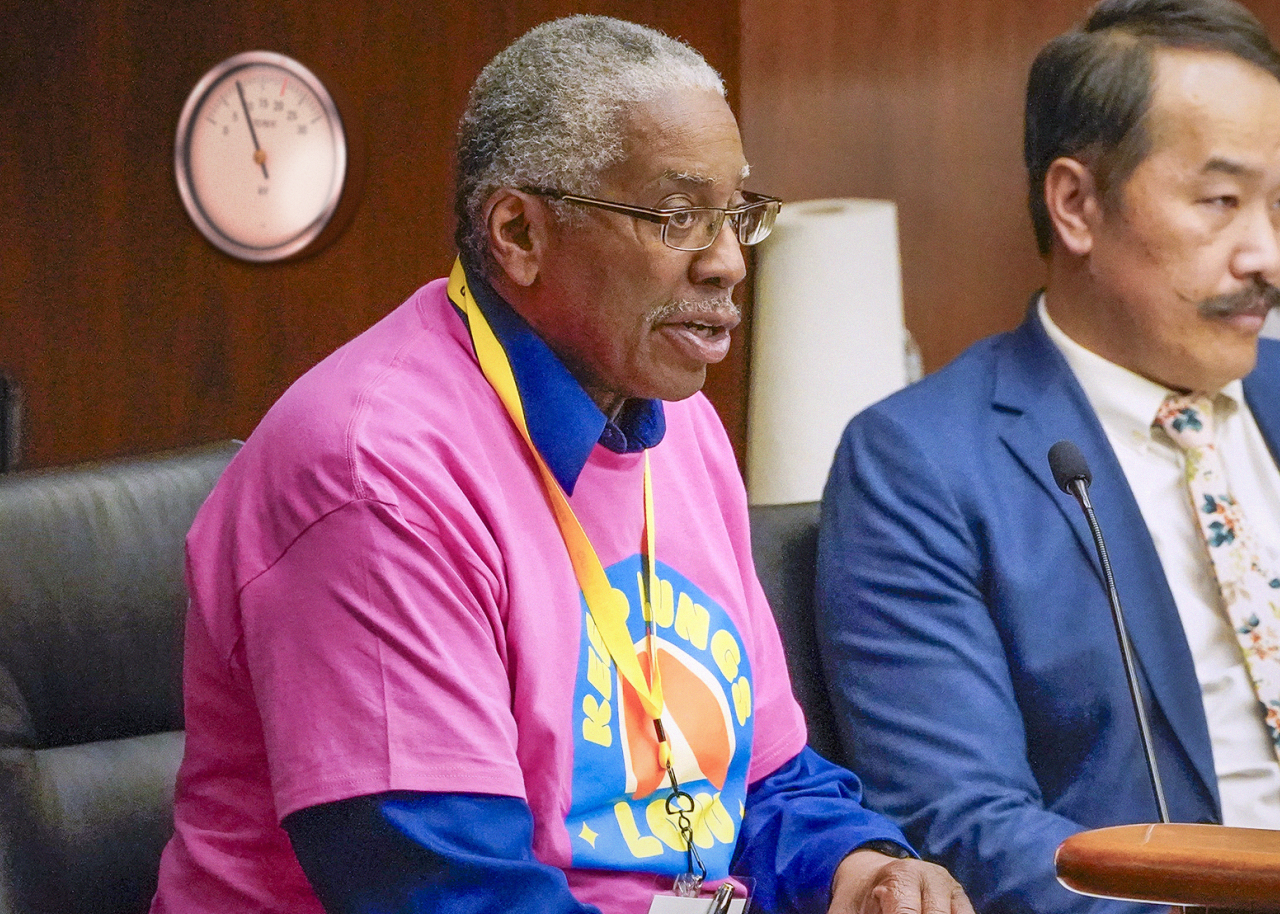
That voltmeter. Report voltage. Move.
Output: 10 kV
